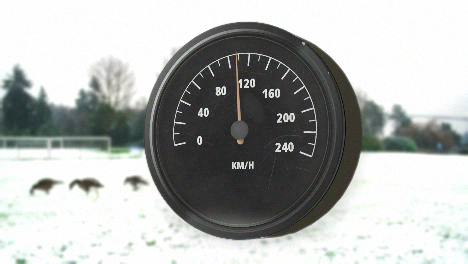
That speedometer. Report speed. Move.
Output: 110 km/h
